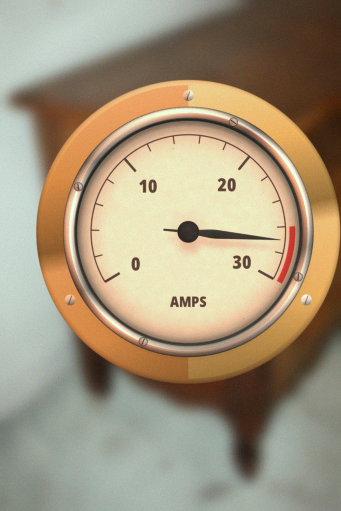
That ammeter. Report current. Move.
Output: 27 A
